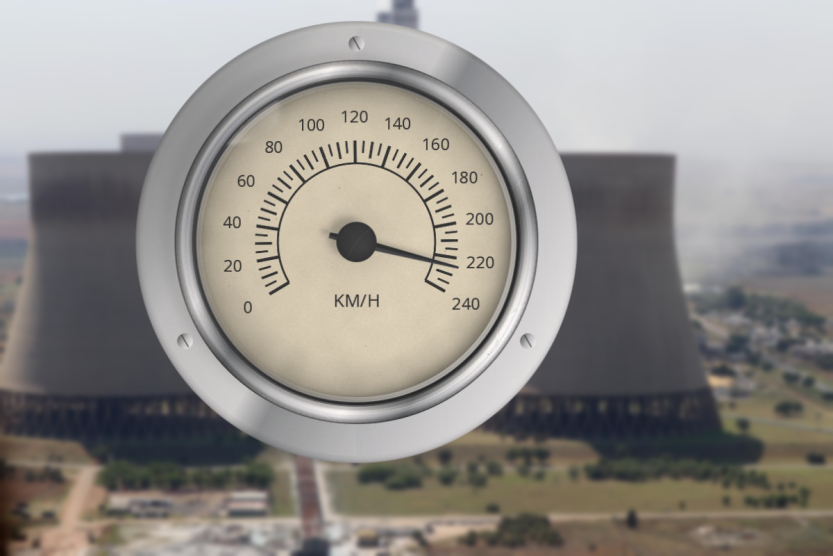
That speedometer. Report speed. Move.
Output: 225 km/h
